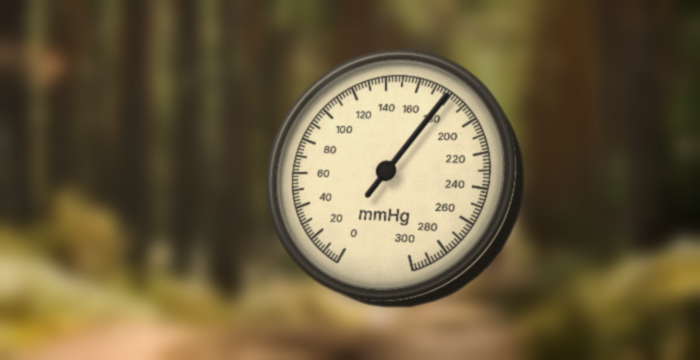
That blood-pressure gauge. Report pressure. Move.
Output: 180 mmHg
